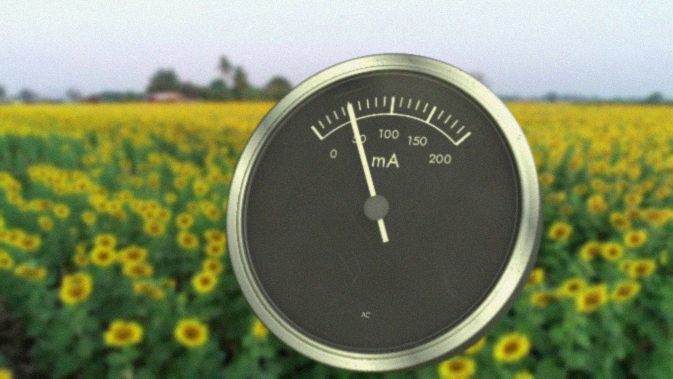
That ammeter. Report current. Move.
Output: 50 mA
